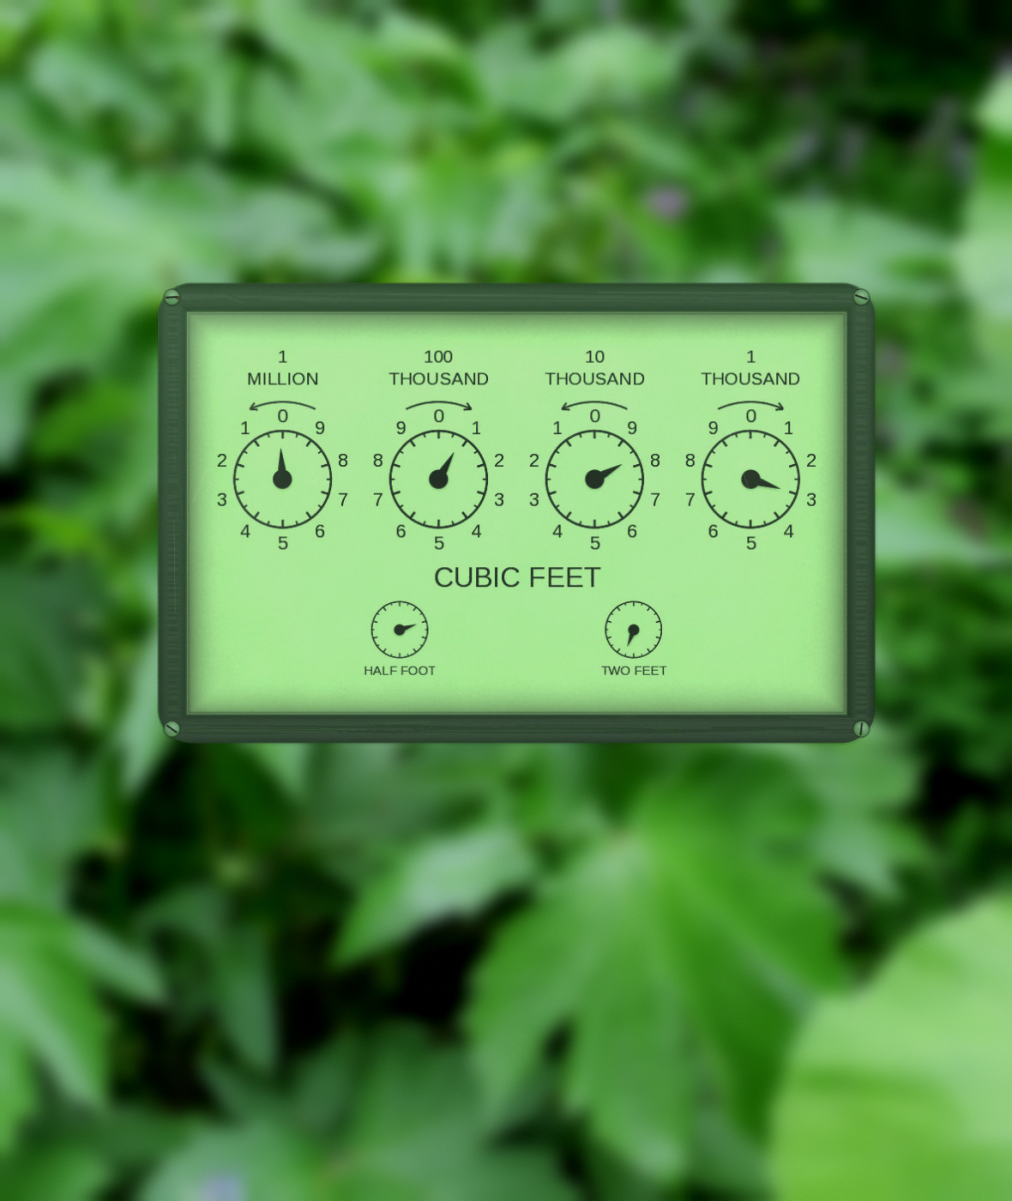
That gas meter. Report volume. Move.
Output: 8300 ft³
